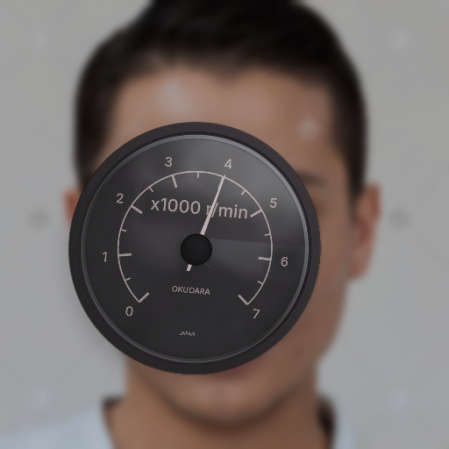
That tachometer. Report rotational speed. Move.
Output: 4000 rpm
